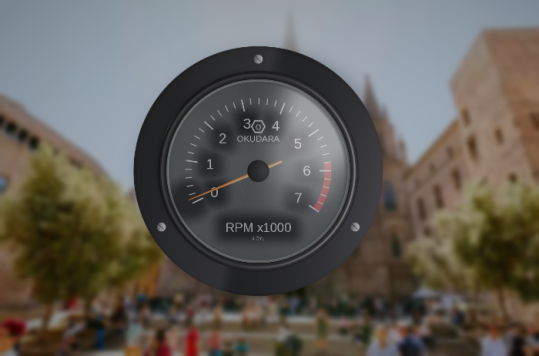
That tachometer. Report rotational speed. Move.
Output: 100 rpm
